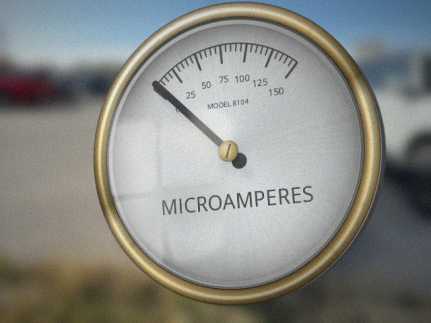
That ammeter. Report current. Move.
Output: 5 µA
